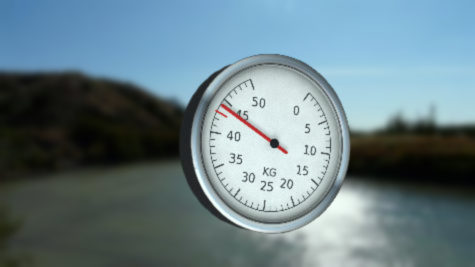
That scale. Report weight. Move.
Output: 44 kg
